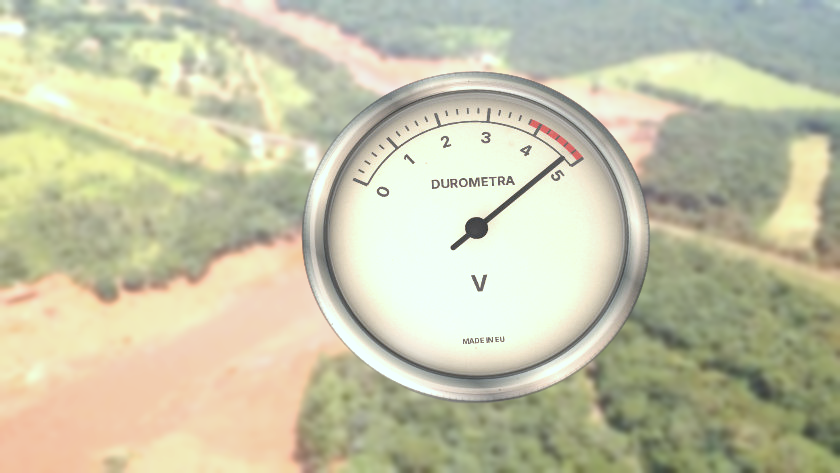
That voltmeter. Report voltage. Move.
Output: 4.8 V
